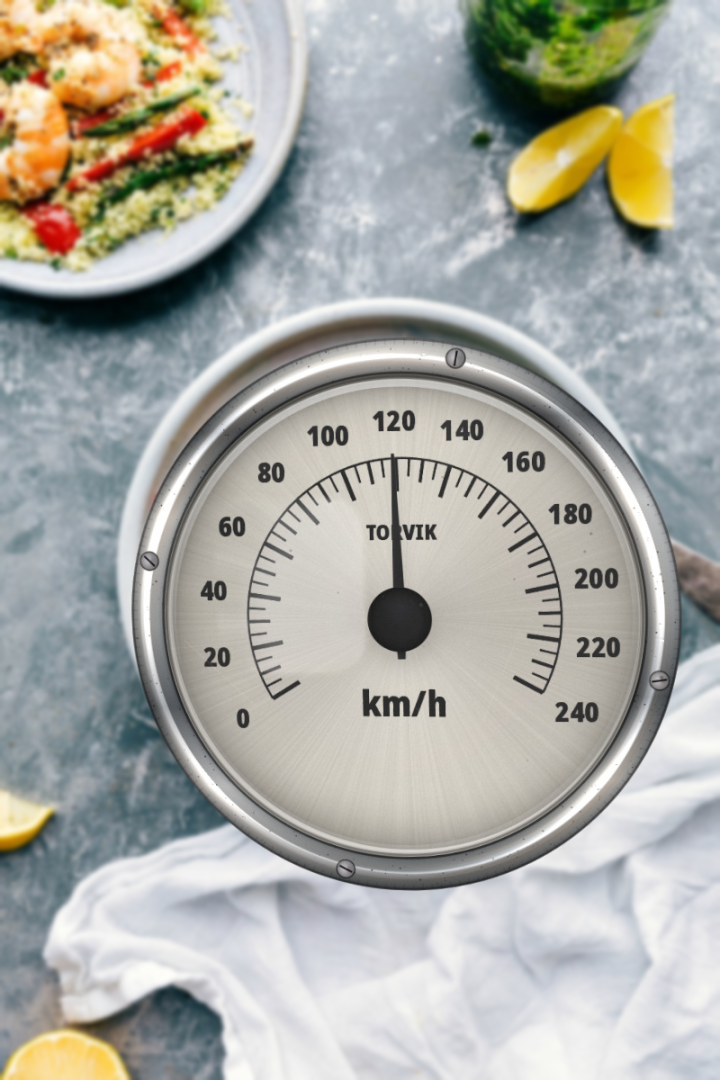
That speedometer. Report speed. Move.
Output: 120 km/h
